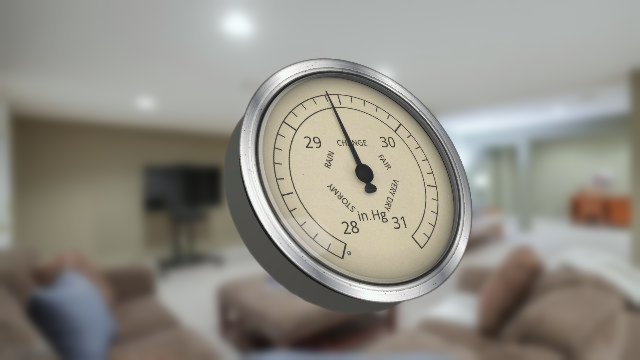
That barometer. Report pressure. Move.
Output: 29.4 inHg
